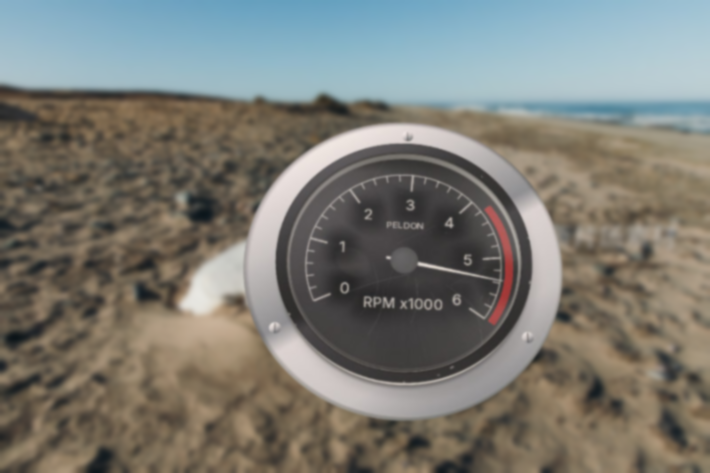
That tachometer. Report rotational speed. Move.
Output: 5400 rpm
